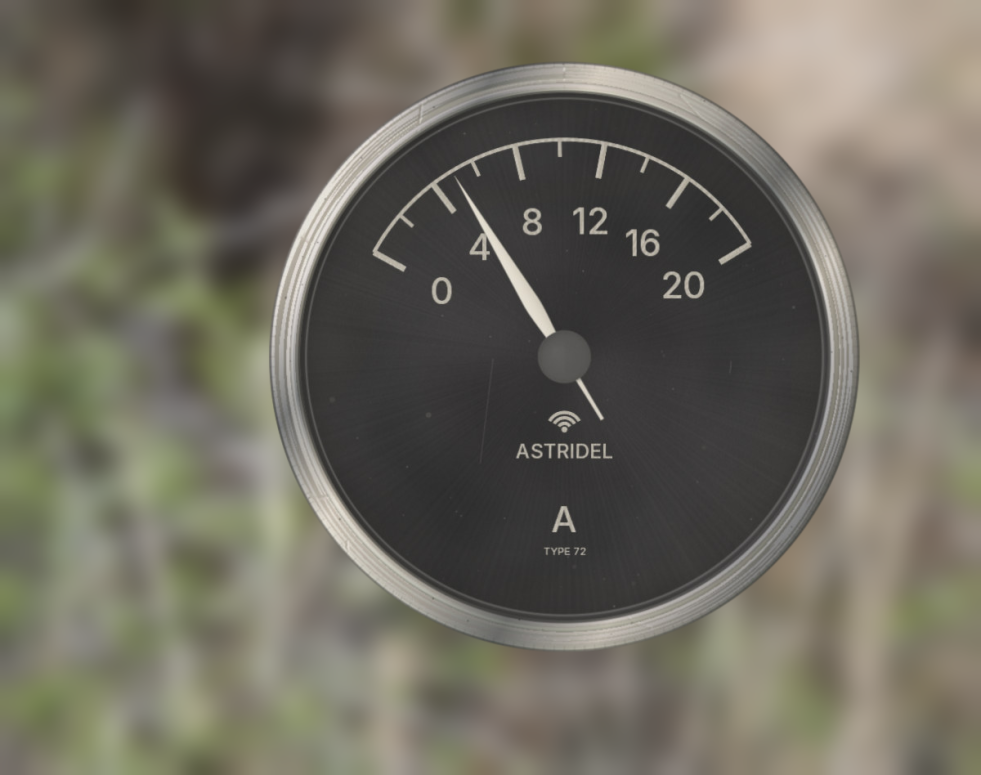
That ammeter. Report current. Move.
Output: 5 A
